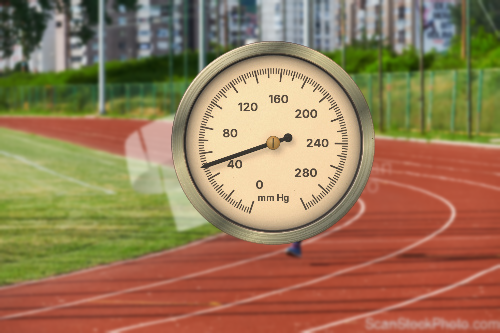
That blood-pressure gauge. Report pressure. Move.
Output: 50 mmHg
